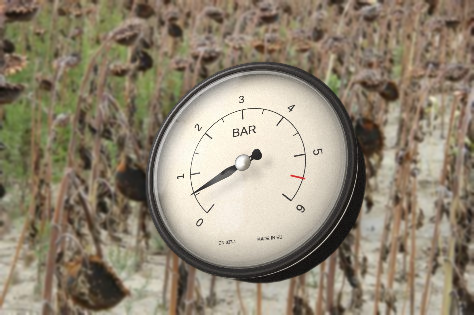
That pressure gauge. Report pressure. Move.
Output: 0.5 bar
